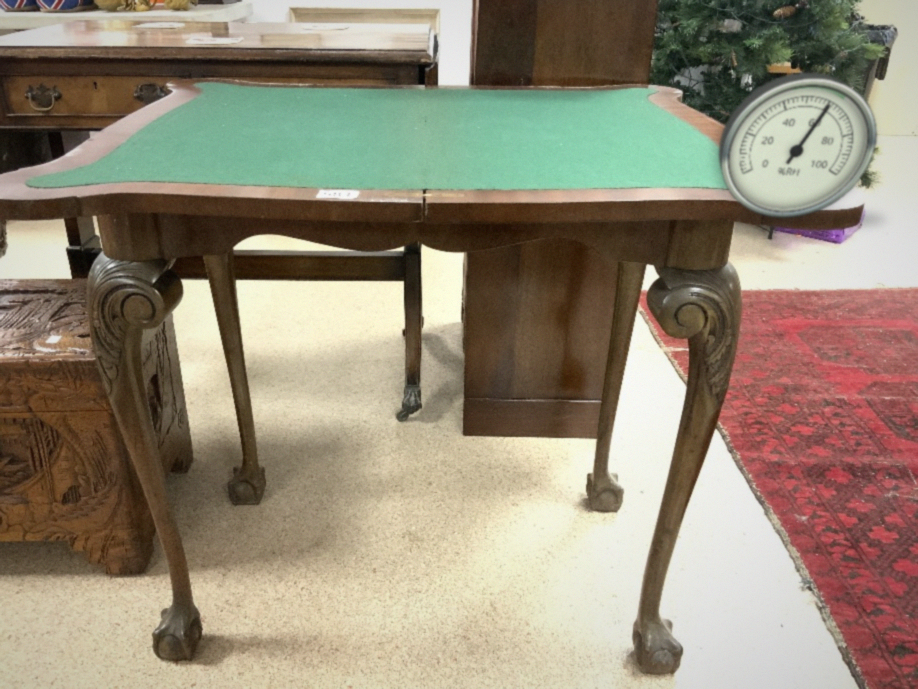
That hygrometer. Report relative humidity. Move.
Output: 60 %
